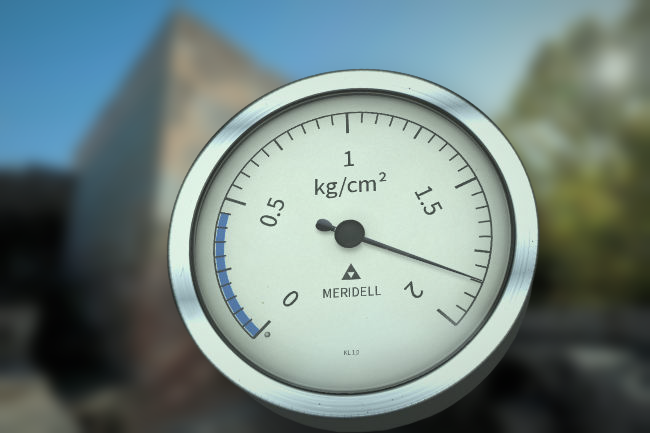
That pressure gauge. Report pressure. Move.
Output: 1.85 kg/cm²
